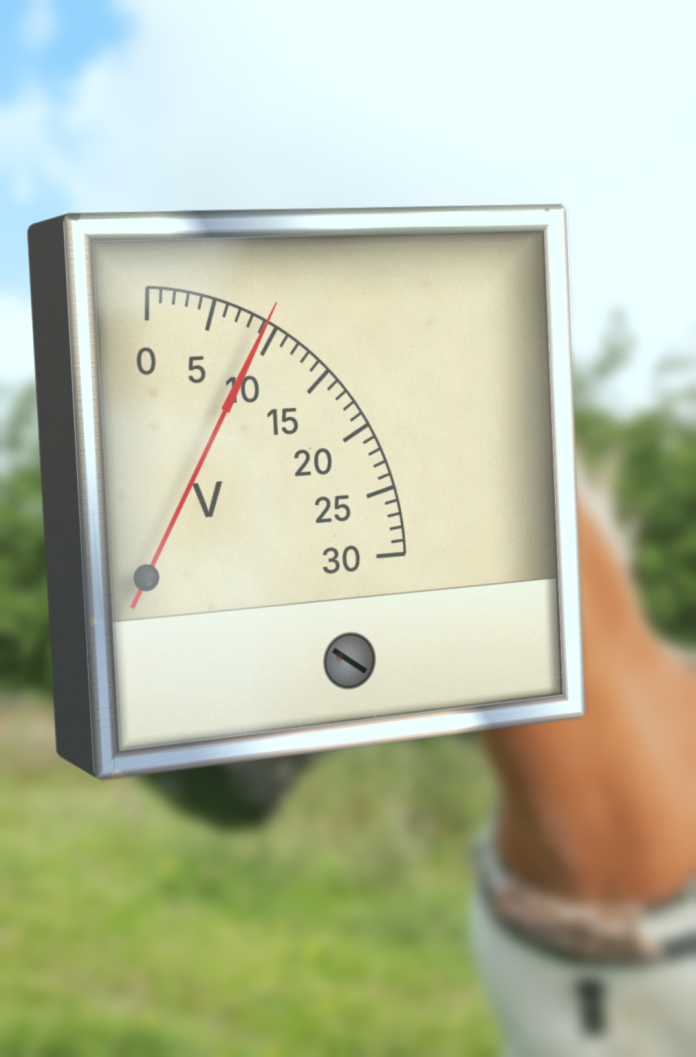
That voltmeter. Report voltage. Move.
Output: 9 V
